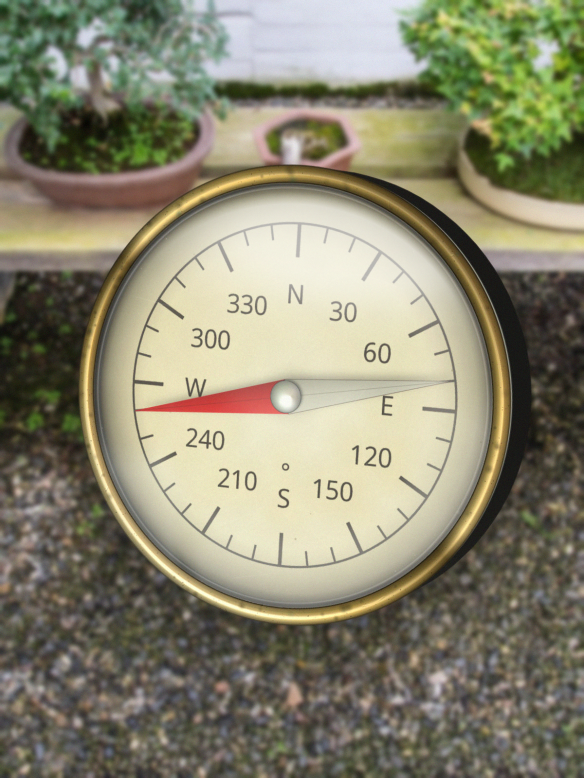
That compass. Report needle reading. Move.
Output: 260 °
